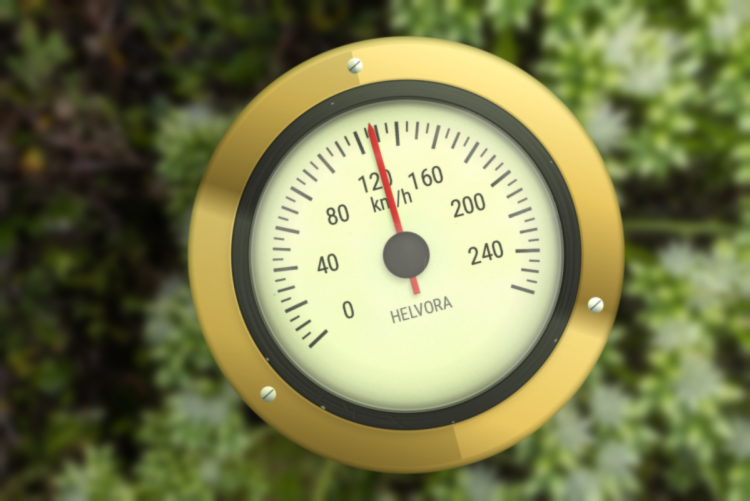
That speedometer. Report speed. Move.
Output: 127.5 km/h
